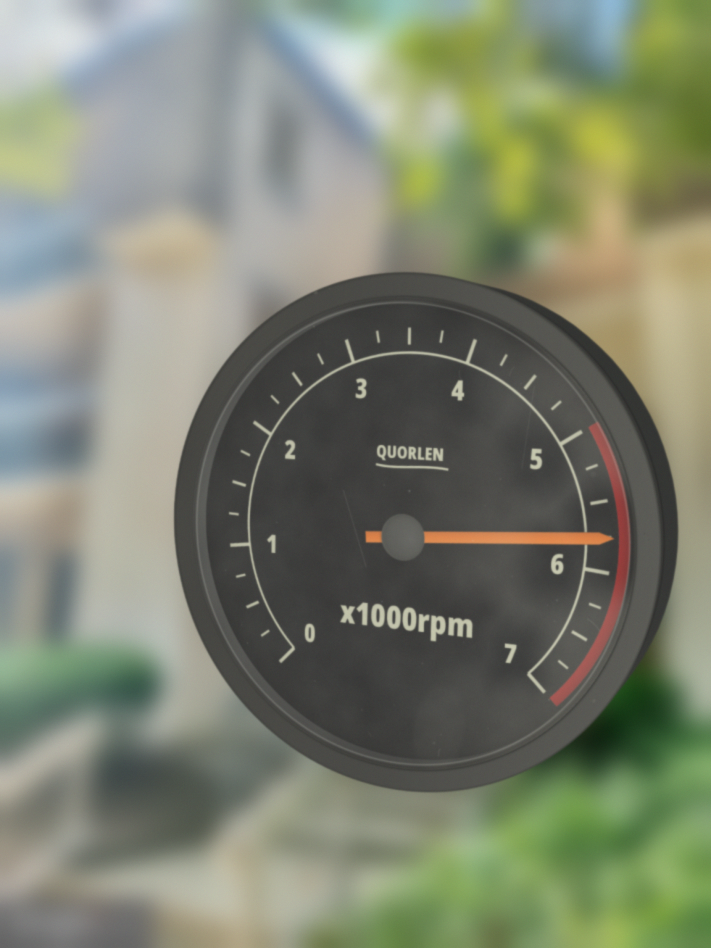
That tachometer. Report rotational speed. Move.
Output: 5750 rpm
